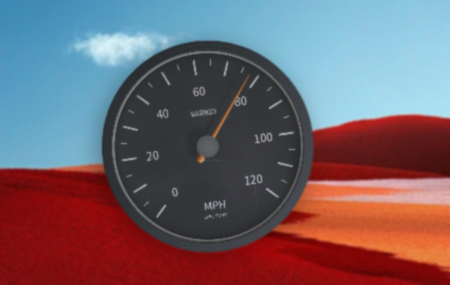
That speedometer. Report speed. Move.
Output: 77.5 mph
